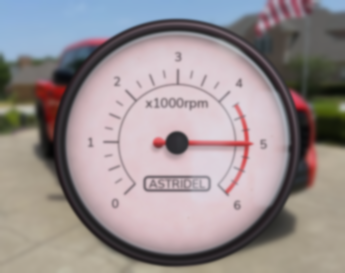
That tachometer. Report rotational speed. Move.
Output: 5000 rpm
